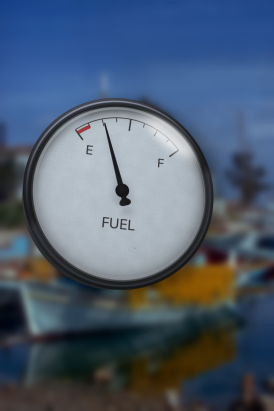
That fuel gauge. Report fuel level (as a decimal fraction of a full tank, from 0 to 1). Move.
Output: 0.25
